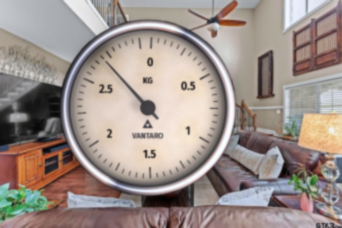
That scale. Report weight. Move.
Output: 2.7 kg
